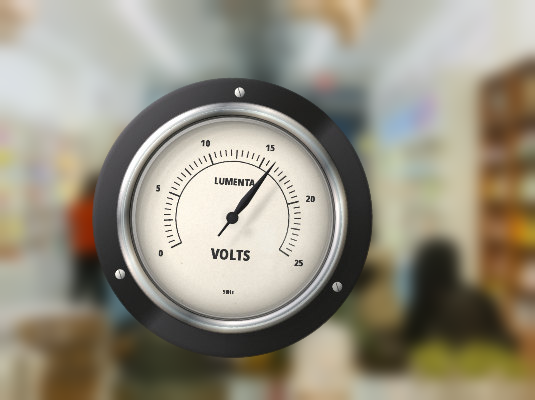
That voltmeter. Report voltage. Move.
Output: 16 V
